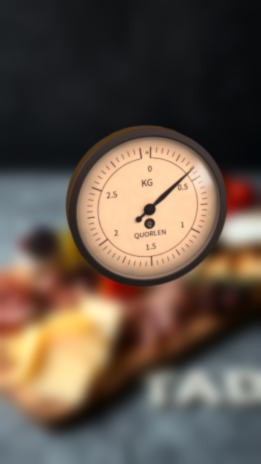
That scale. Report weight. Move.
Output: 0.4 kg
